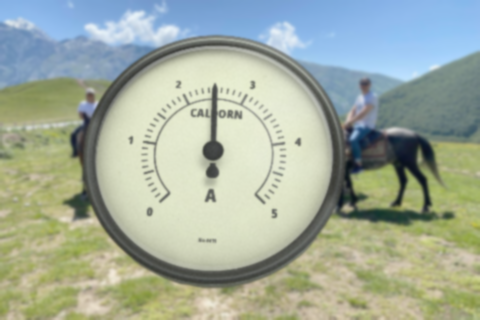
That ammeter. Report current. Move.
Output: 2.5 A
